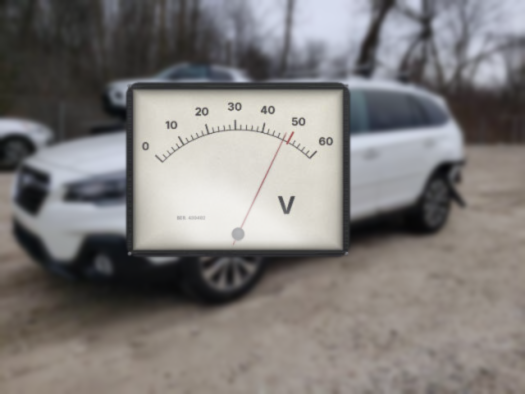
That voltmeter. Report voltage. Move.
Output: 48 V
